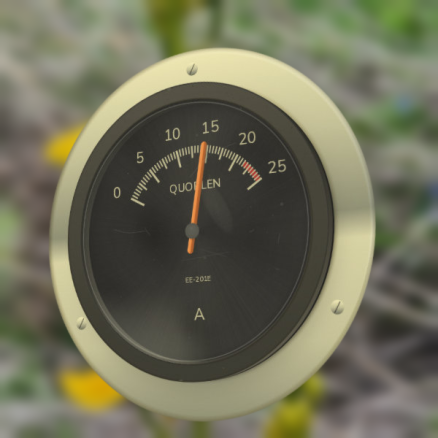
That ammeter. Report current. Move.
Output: 15 A
